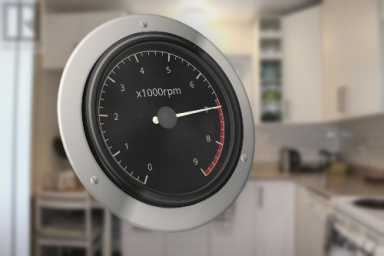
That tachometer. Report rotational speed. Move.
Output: 7000 rpm
